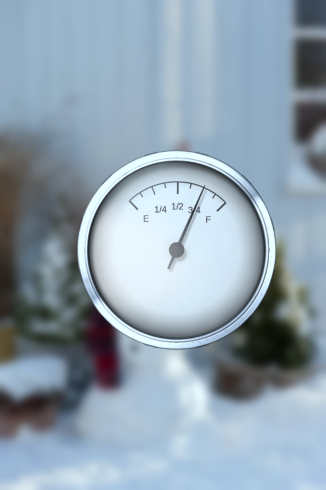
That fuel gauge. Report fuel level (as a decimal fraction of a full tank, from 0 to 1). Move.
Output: 0.75
